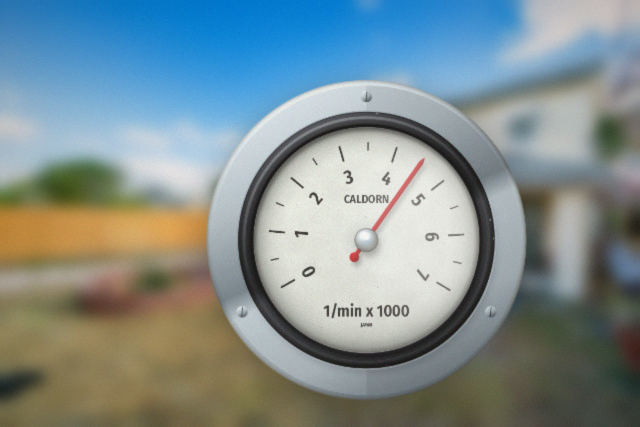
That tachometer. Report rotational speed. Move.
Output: 4500 rpm
